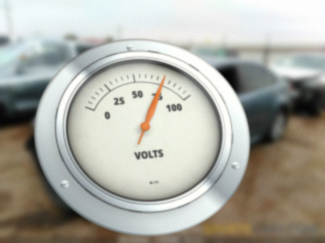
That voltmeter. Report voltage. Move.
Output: 75 V
